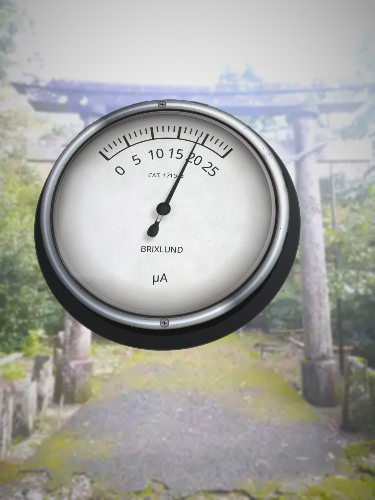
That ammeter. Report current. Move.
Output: 19 µA
